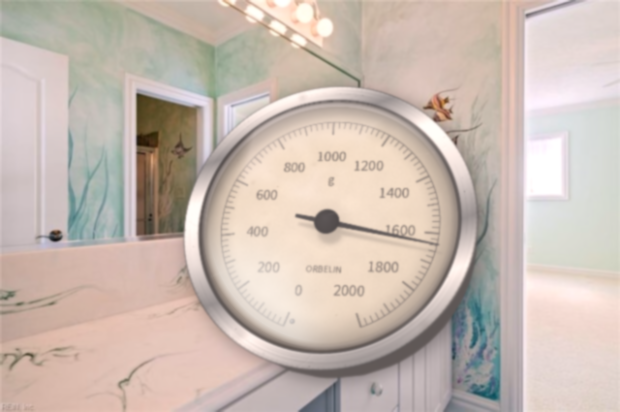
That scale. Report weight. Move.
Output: 1640 g
